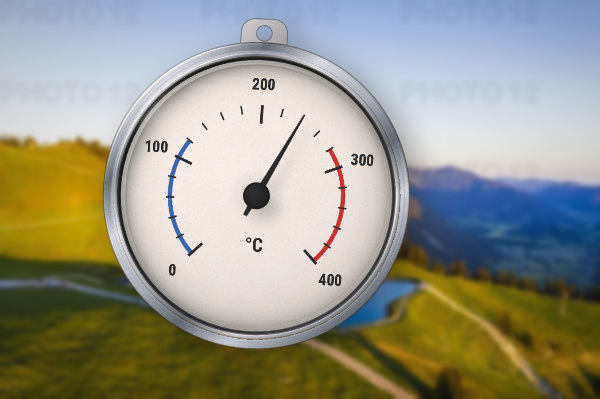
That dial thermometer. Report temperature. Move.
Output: 240 °C
